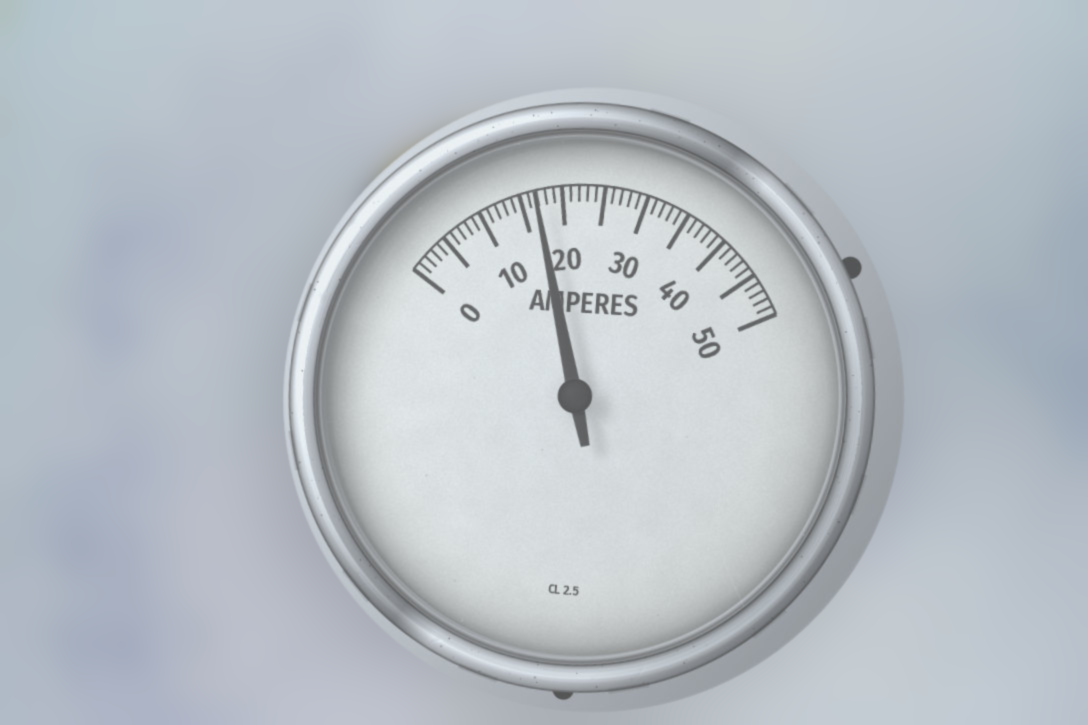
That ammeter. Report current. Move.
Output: 17 A
